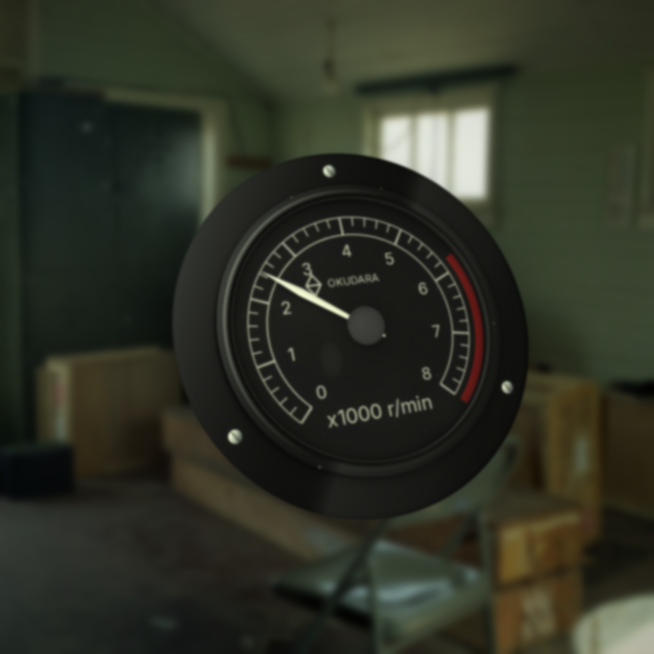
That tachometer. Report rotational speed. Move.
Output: 2400 rpm
